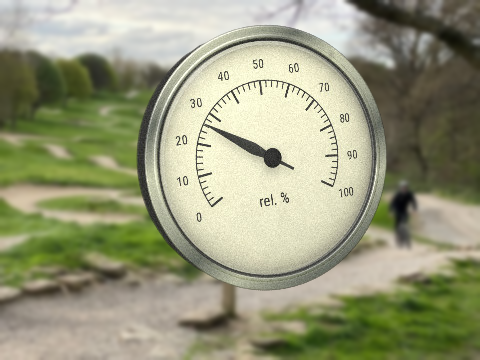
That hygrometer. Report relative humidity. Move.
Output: 26 %
